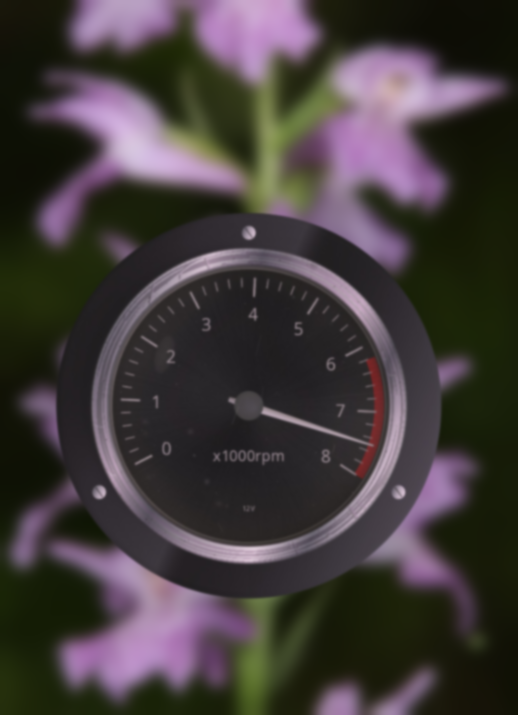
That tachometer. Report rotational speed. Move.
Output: 7500 rpm
